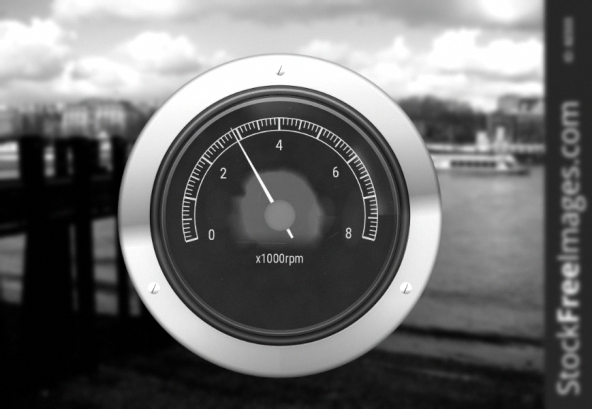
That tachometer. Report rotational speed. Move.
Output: 2900 rpm
